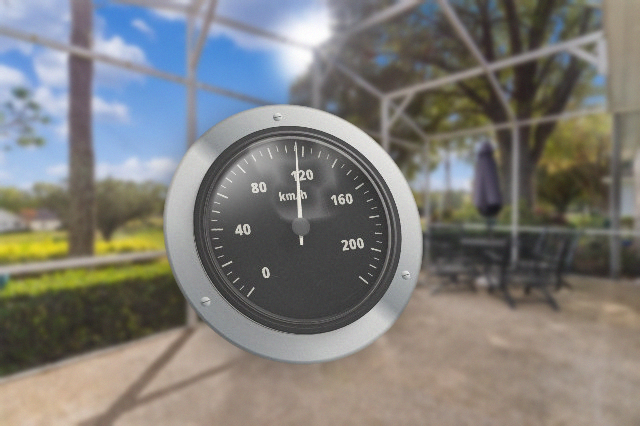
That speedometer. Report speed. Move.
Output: 115 km/h
